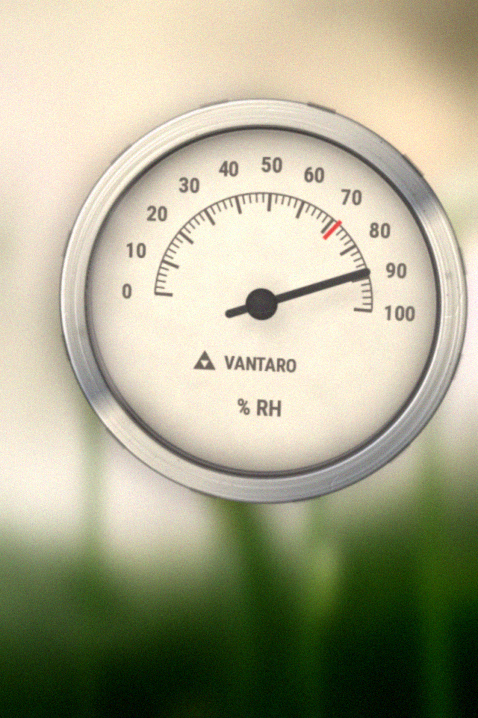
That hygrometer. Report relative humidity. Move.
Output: 88 %
